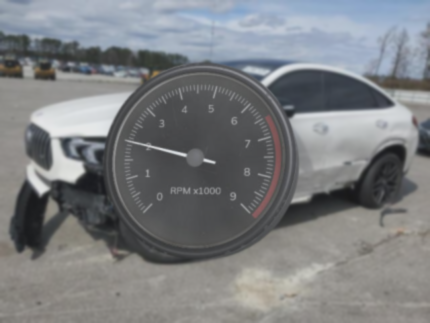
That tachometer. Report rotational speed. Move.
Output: 2000 rpm
